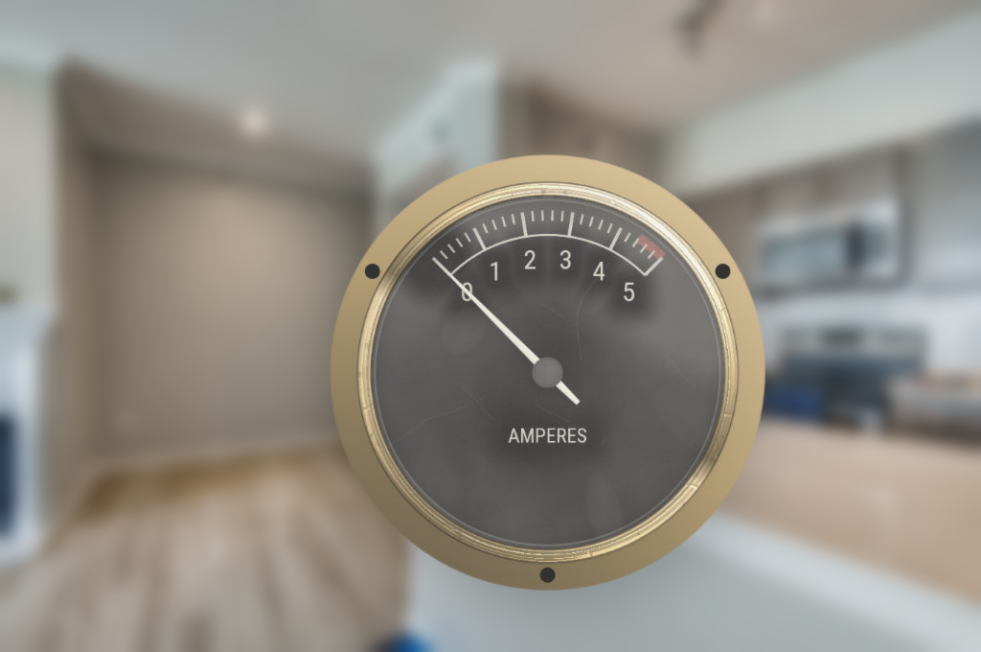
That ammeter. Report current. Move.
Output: 0 A
